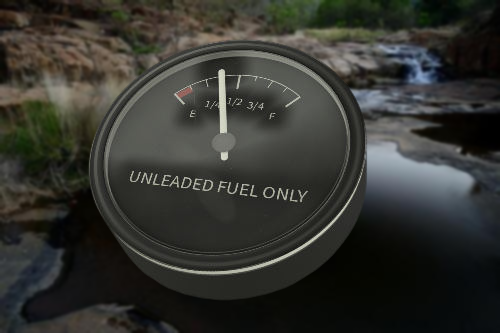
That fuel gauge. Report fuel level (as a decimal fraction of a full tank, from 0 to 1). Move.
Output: 0.375
